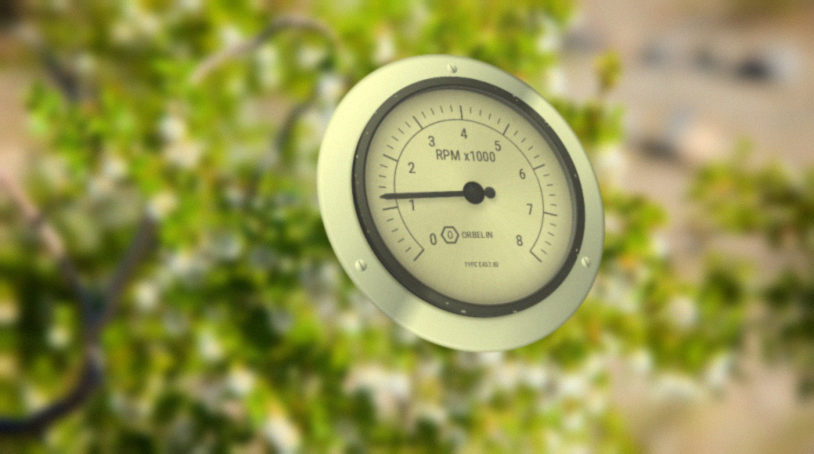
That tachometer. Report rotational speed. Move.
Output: 1200 rpm
